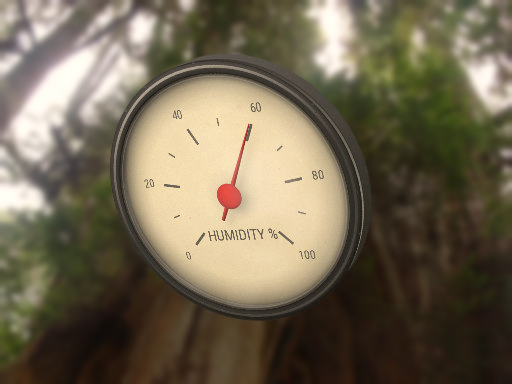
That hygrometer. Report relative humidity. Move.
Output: 60 %
